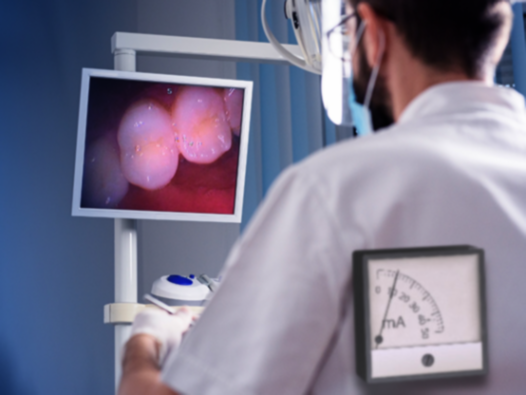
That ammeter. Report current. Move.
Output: 10 mA
